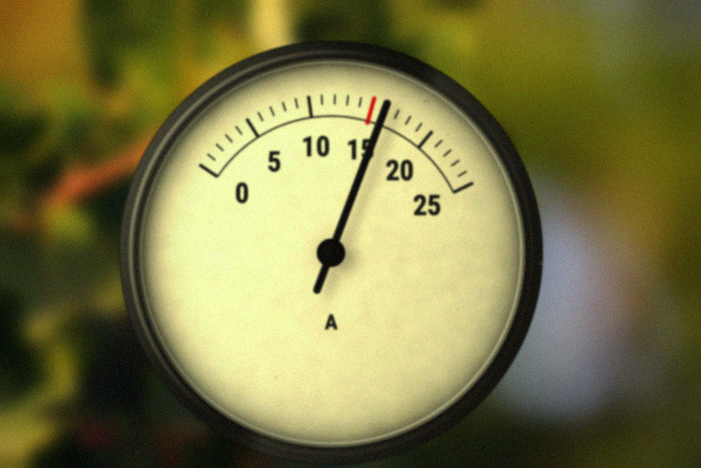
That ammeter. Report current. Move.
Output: 16 A
